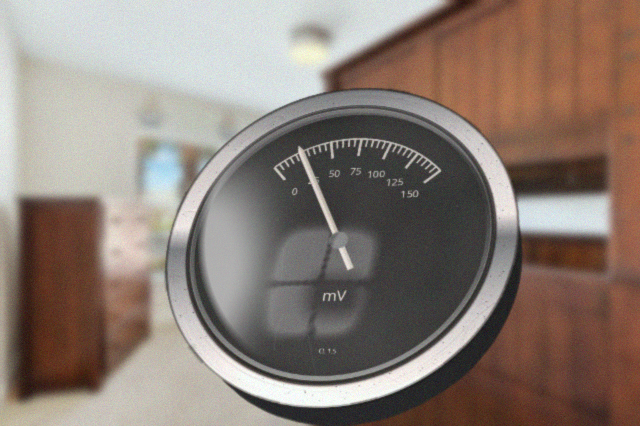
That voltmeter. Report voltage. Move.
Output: 25 mV
